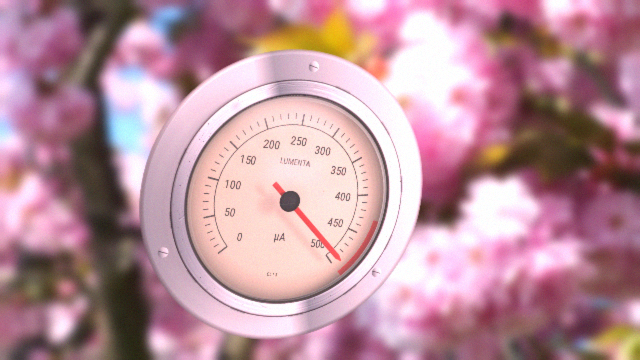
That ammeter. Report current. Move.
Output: 490 µA
